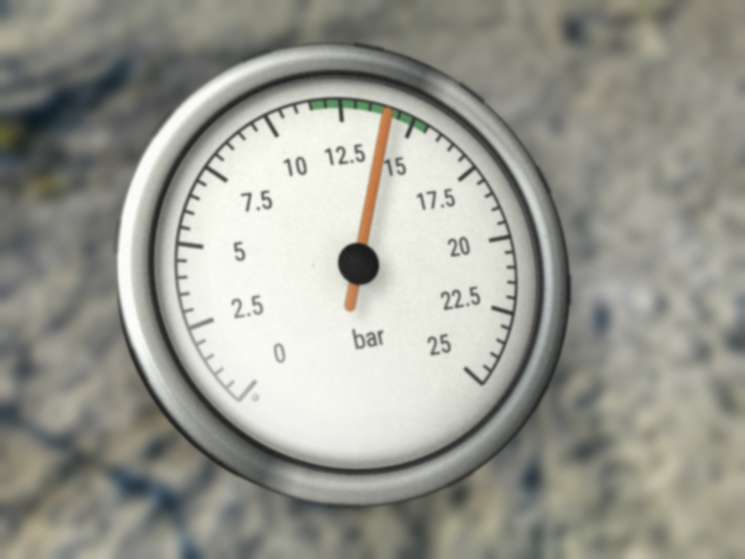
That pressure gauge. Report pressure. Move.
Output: 14 bar
